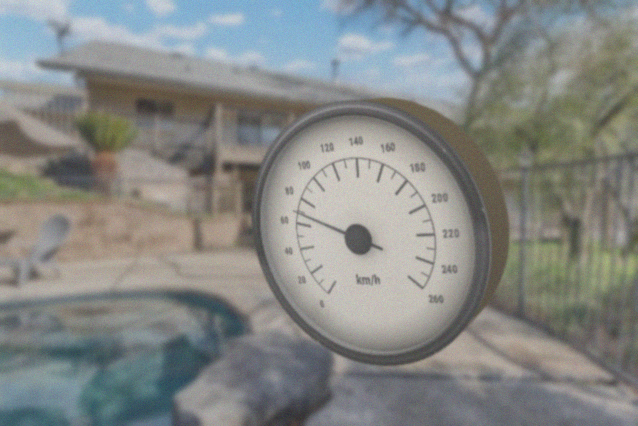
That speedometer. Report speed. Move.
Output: 70 km/h
